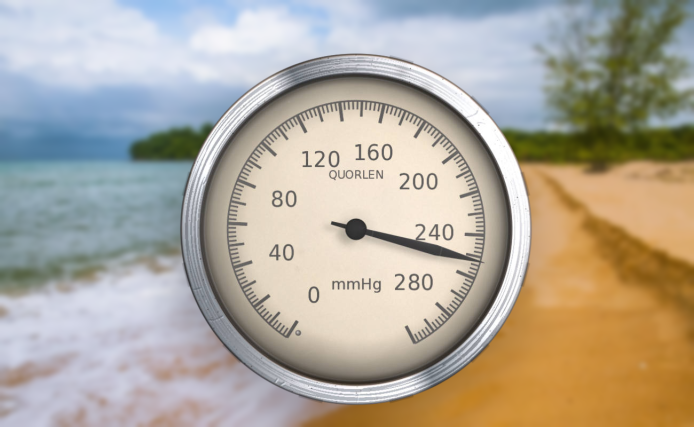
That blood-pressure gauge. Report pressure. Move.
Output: 252 mmHg
